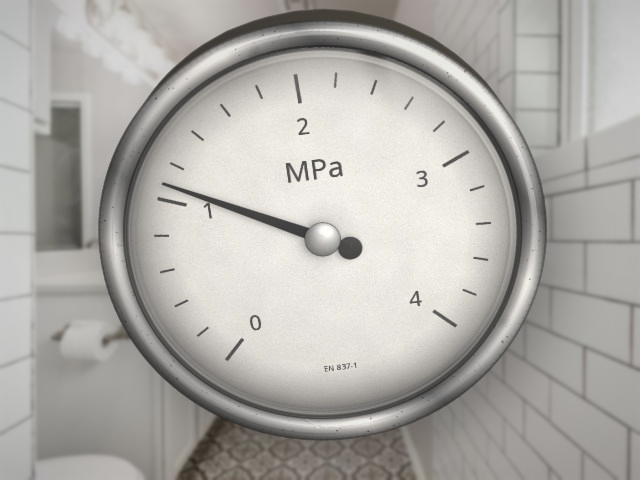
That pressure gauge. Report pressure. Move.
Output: 1.1 MPa
